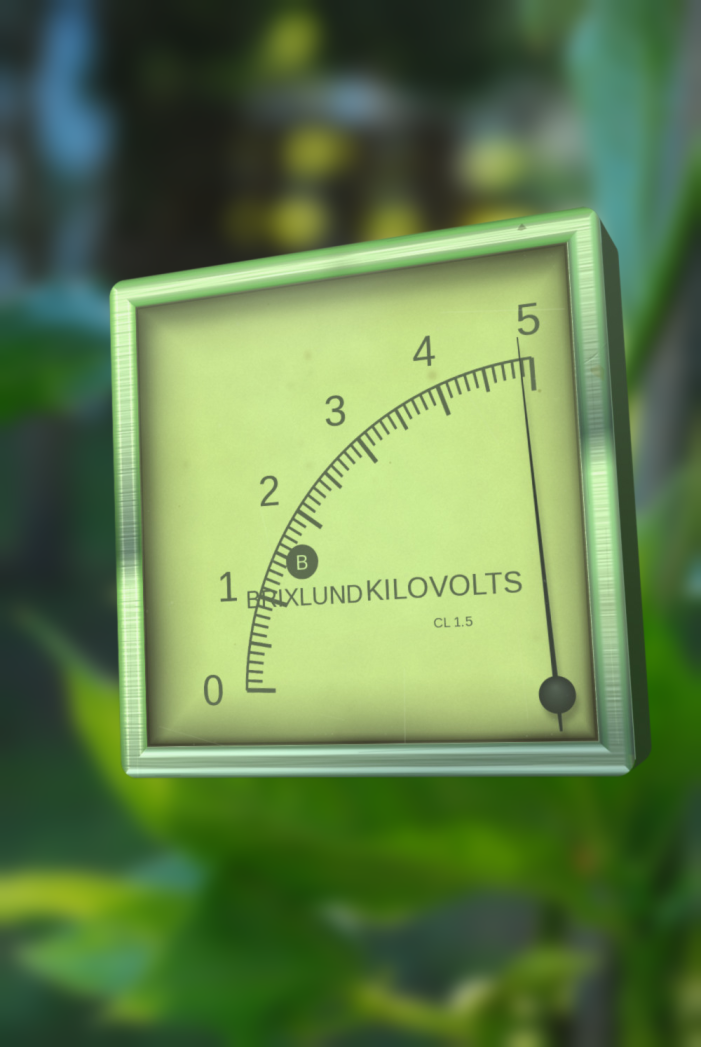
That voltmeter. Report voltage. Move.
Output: 4.9 kV
